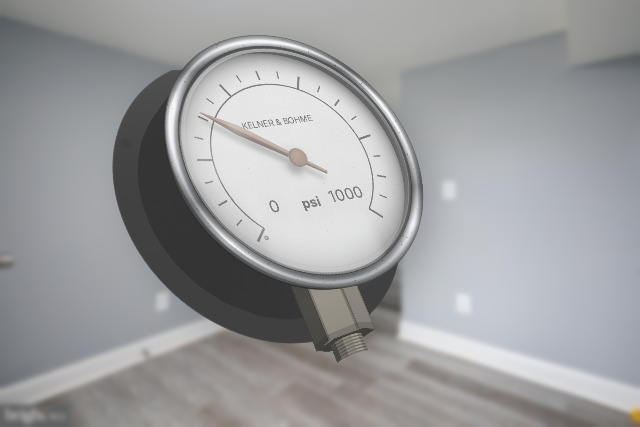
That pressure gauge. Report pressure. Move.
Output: 300 psi
